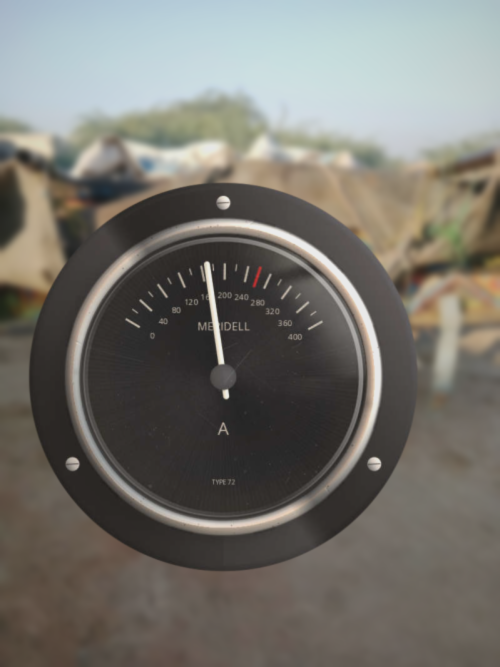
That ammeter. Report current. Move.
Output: 170 A
